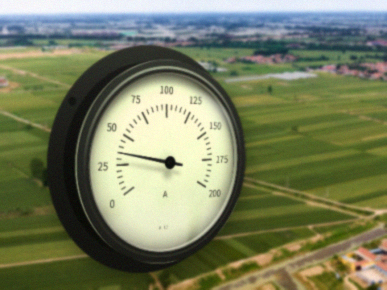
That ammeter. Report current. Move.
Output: 35 A
